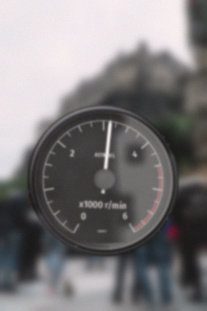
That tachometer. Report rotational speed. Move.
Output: 3125 rpm
